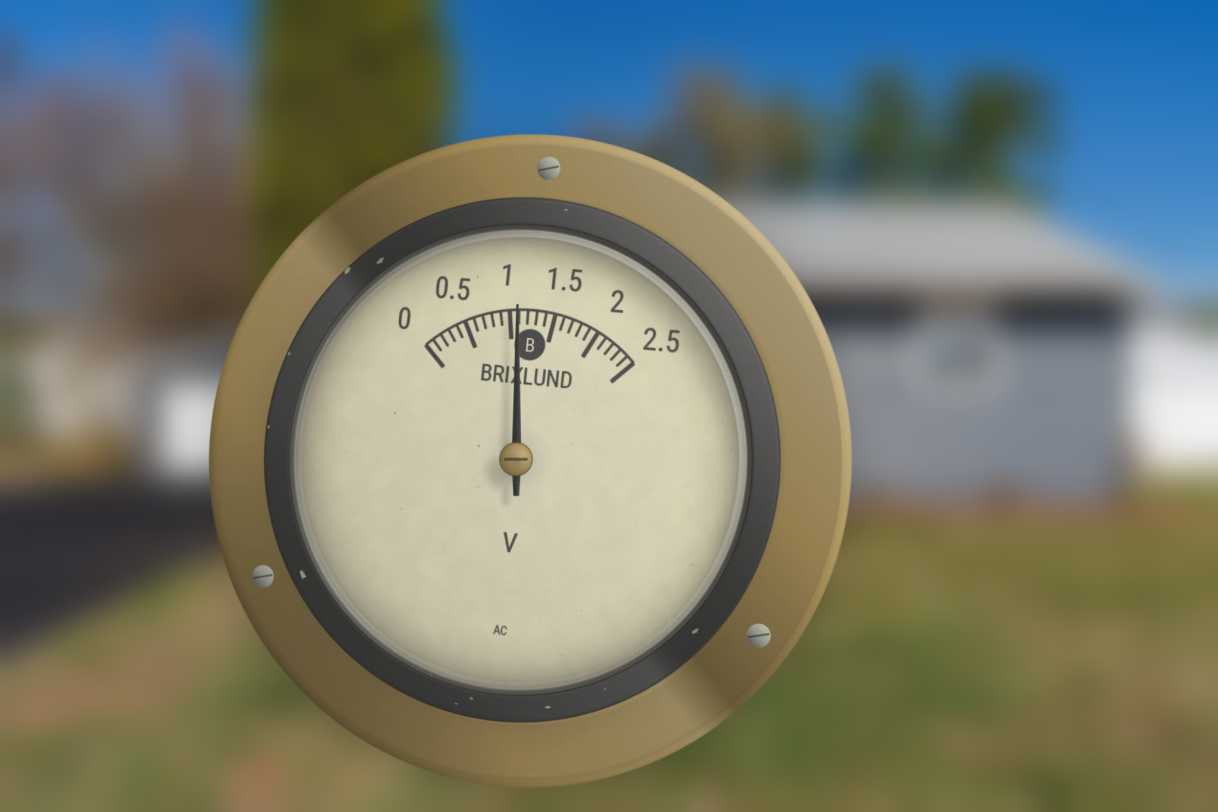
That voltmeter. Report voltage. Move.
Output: 1.1 V
